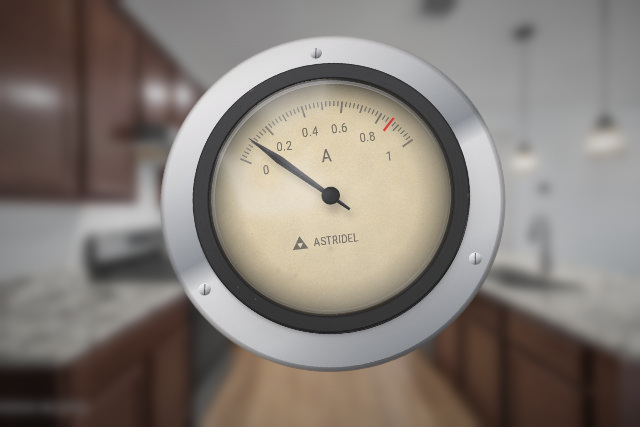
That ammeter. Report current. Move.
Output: 0.1 A
